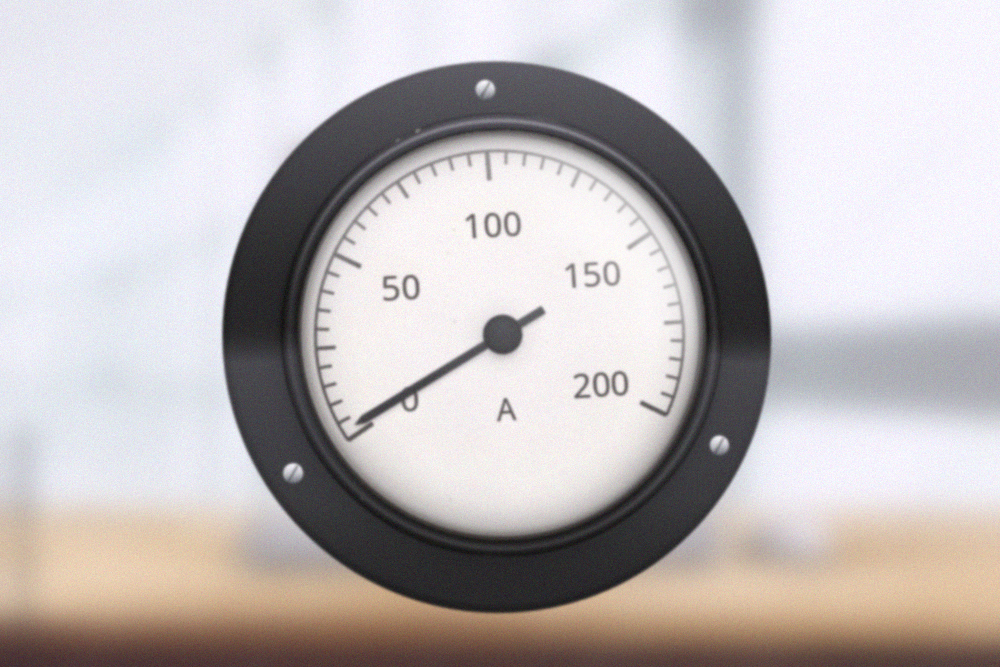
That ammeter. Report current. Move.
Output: 2.5 A
